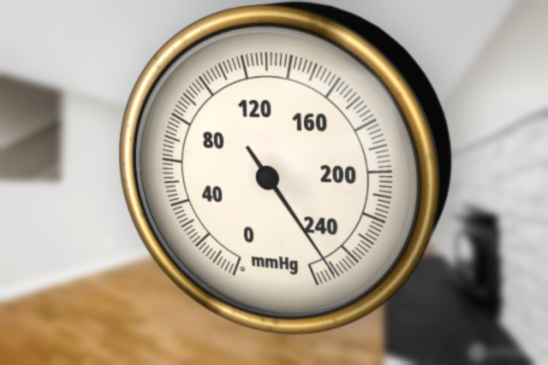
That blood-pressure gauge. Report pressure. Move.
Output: 250 mmHg
